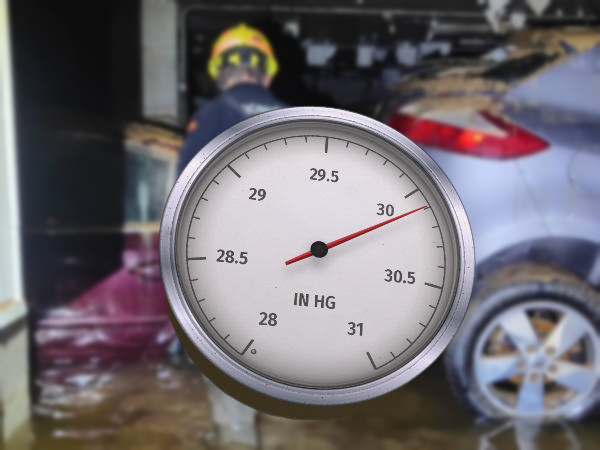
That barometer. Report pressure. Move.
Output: 30.1 inHg
